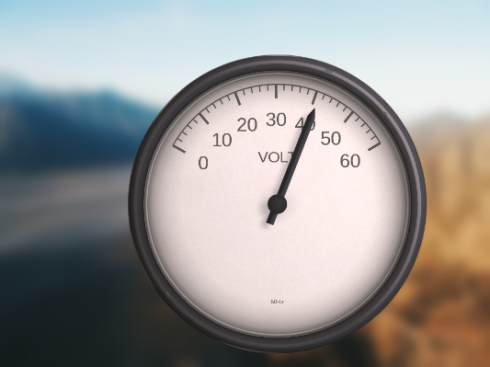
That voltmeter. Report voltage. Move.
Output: 41 V
